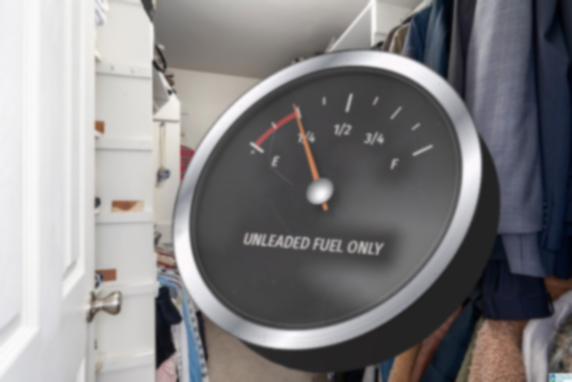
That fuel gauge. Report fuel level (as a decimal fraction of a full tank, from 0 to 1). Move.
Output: 0.25
